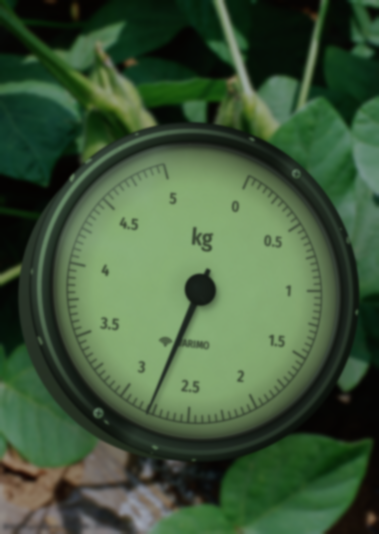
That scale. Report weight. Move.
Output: 2.8 kg
